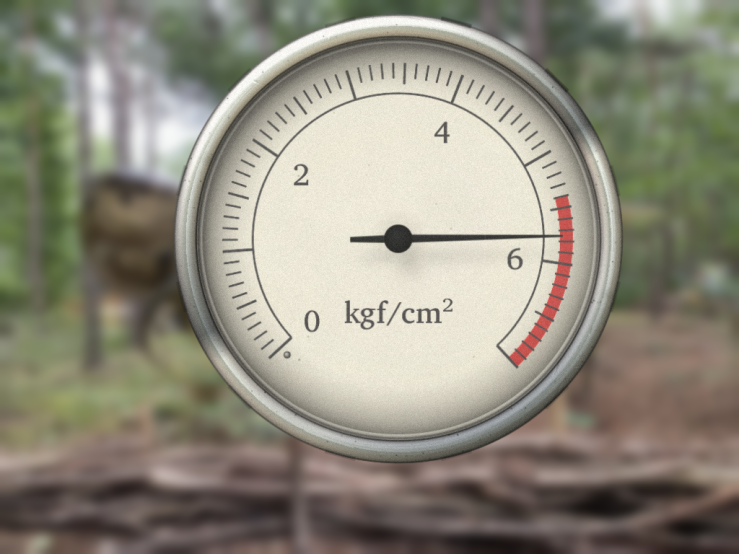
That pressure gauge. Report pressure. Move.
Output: 5.75 kg/cm²
